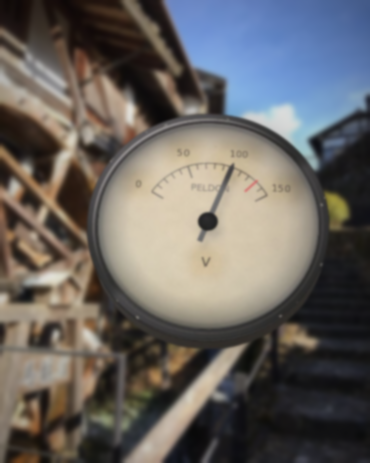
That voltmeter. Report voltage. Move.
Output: 100 V
